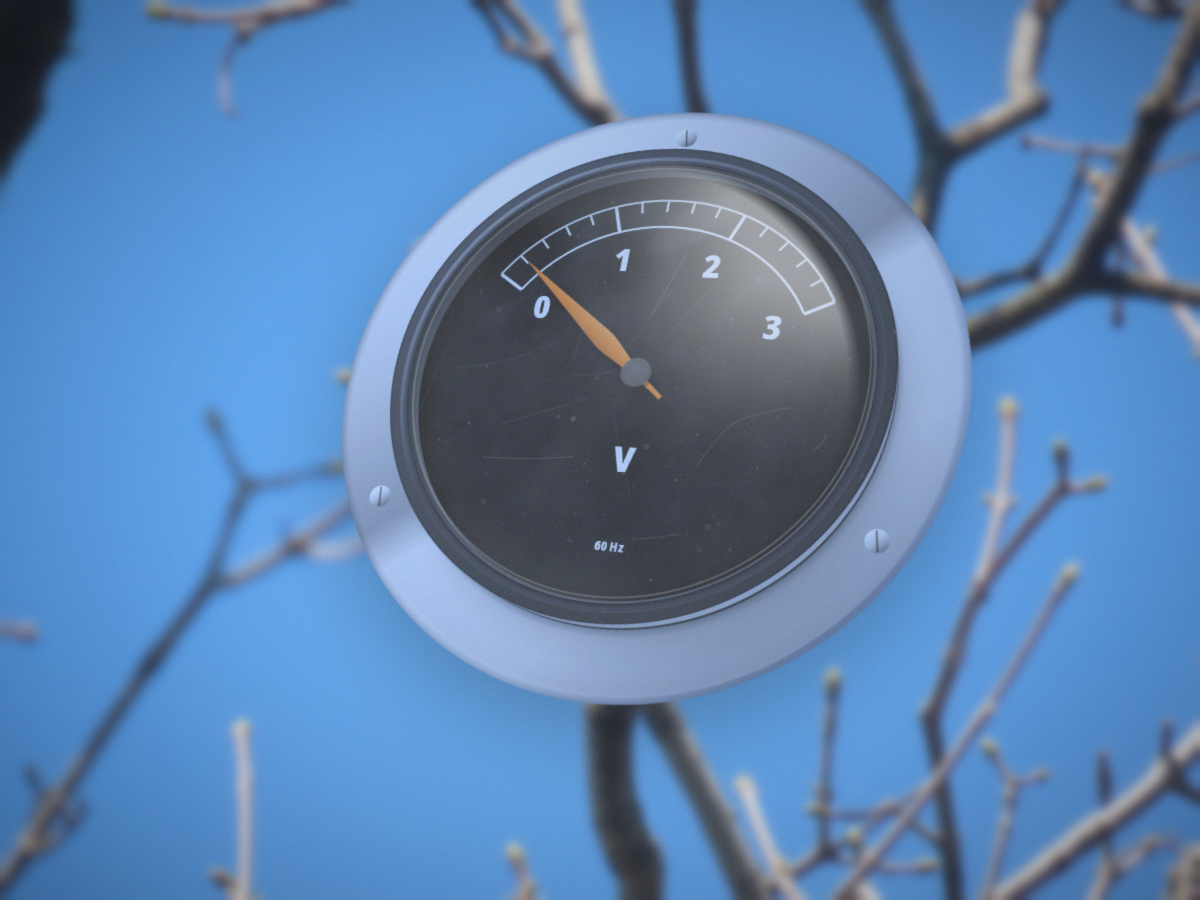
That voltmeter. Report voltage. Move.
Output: 0.2 V
